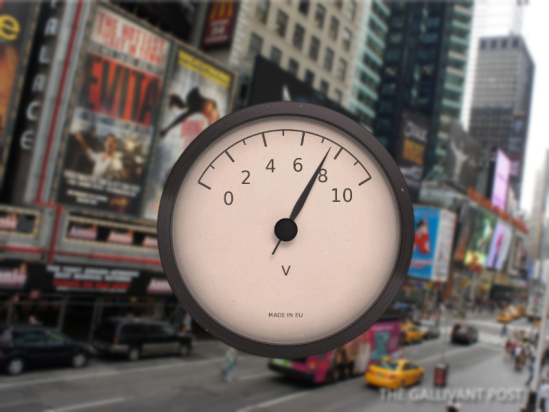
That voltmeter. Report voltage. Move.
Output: 7.5 V
